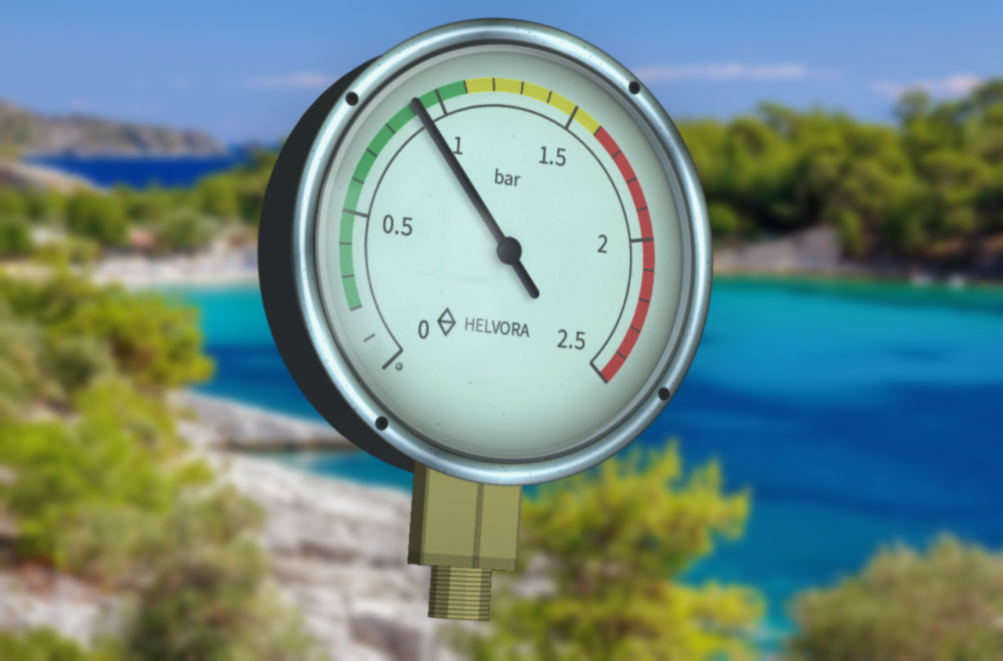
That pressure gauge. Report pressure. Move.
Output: 0.9 bar
